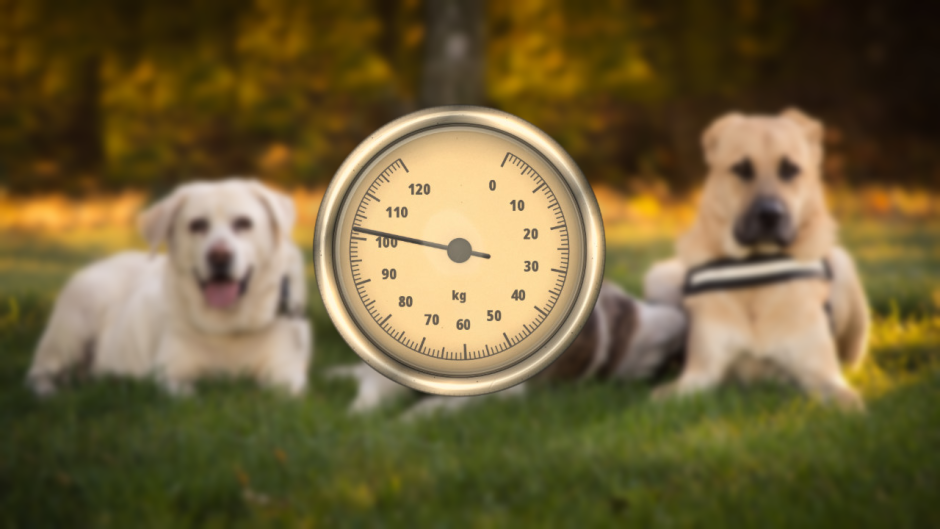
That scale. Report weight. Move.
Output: 102 kg
